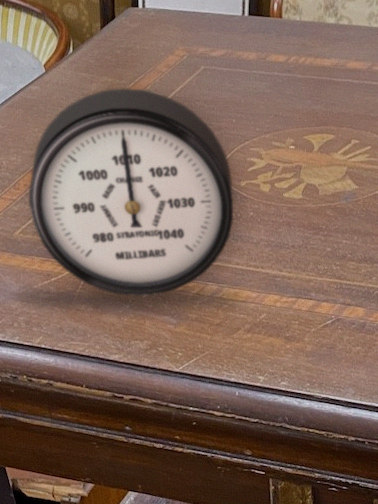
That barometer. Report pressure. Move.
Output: 1010 mbar
